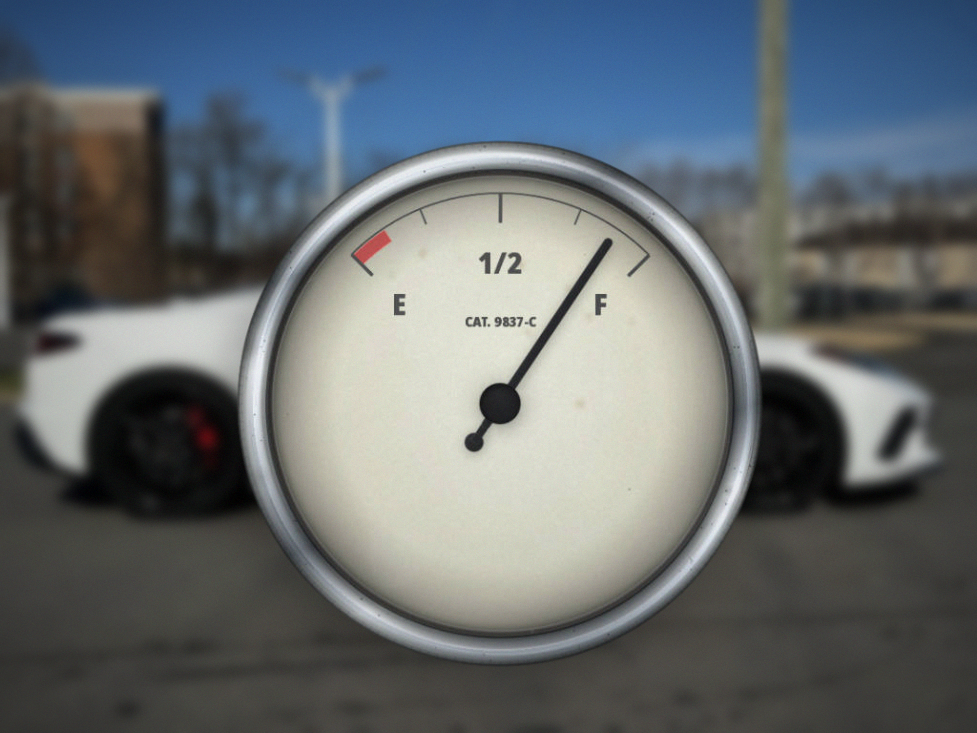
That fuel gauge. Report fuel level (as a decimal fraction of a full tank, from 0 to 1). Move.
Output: 0.875
